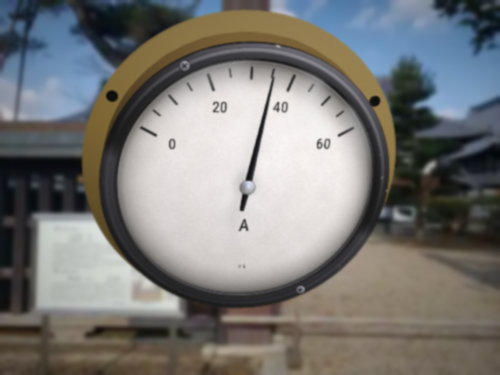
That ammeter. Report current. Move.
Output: 35 A
